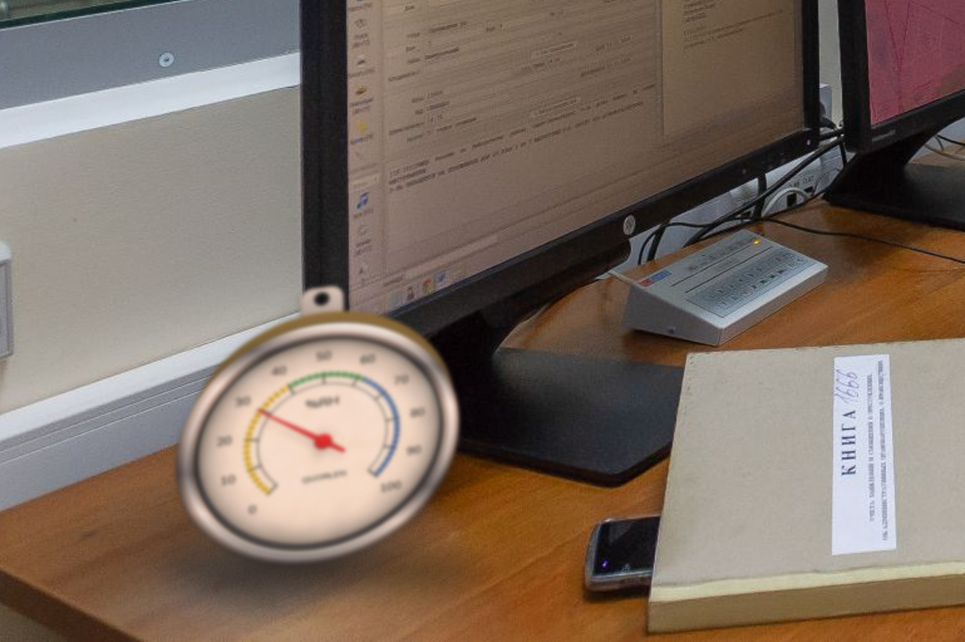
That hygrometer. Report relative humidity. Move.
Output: 30 %
